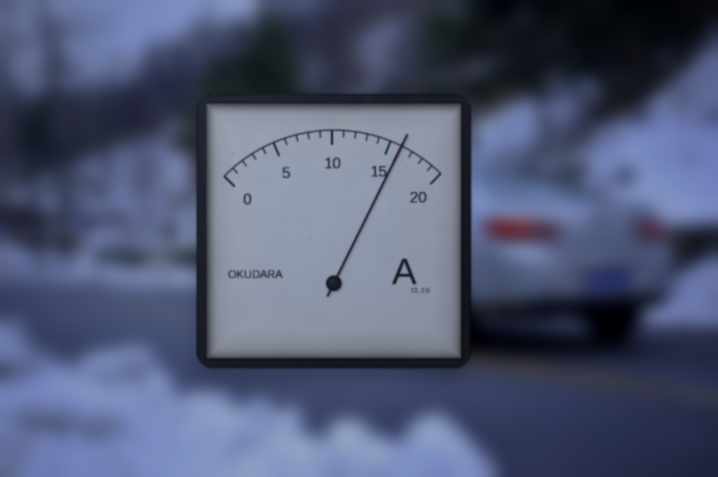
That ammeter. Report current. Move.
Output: 16 A
